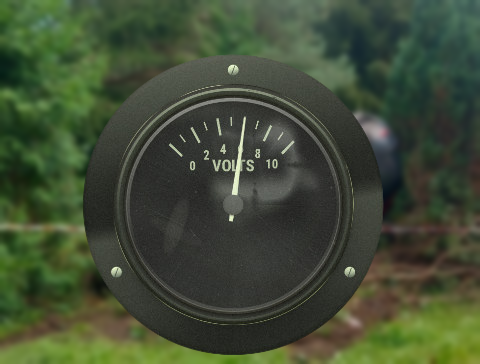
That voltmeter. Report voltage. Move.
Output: 6 V
